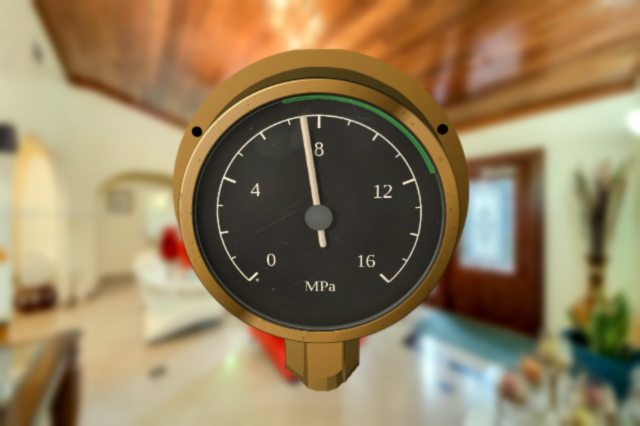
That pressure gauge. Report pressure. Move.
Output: 7.5 MPa
